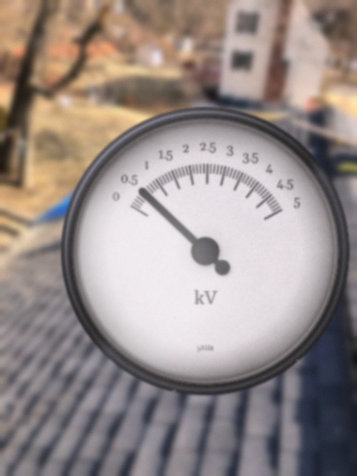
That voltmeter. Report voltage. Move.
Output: 0.5 kV
